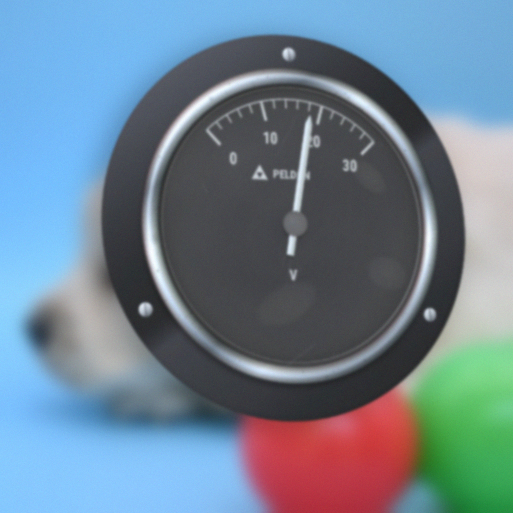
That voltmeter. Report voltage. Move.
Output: 18 V
